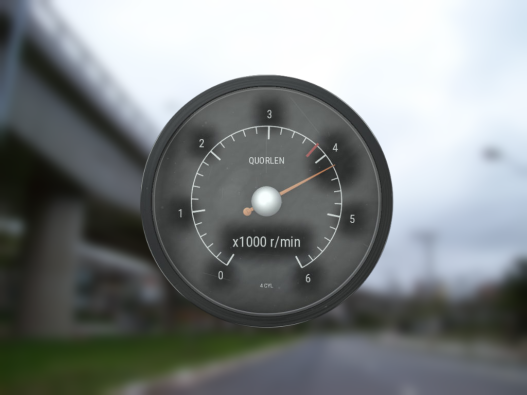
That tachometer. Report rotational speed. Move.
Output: 4200 rpm
